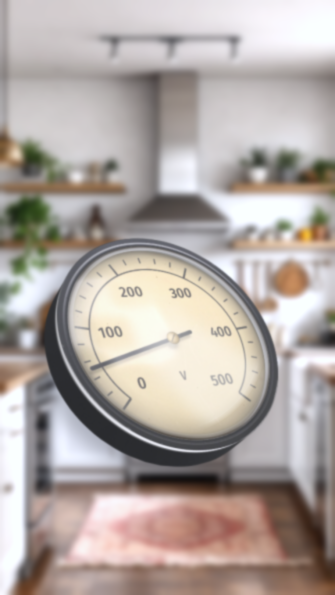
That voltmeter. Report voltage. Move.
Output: 50 V
